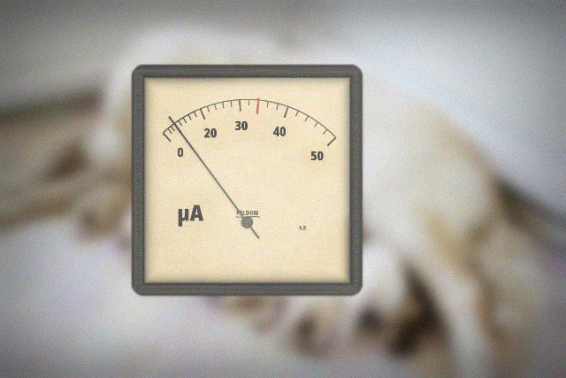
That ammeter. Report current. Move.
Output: 10 µA
